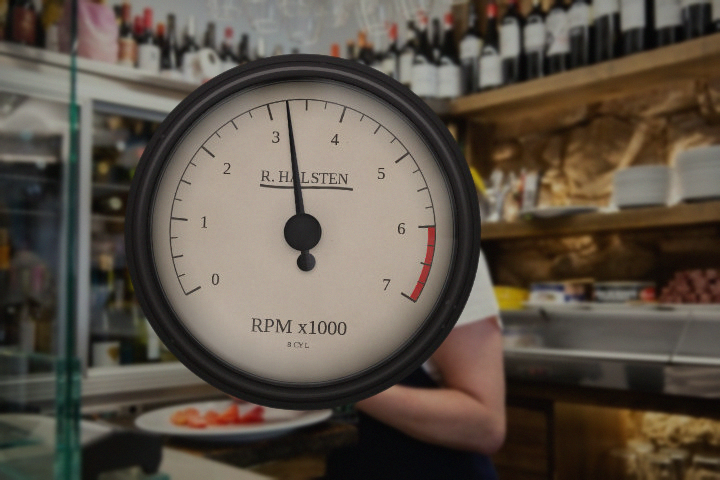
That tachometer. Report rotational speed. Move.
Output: 3250 rpm
